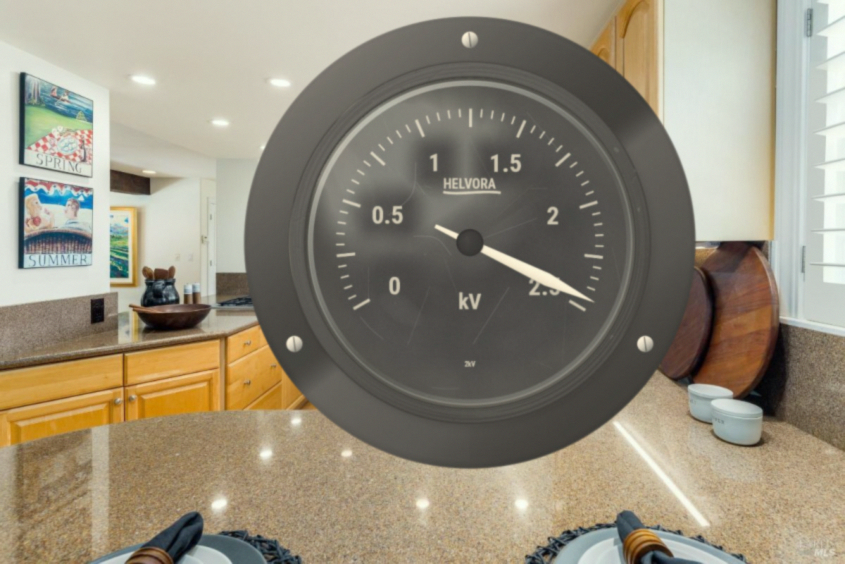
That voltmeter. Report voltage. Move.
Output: 2.45 kV
